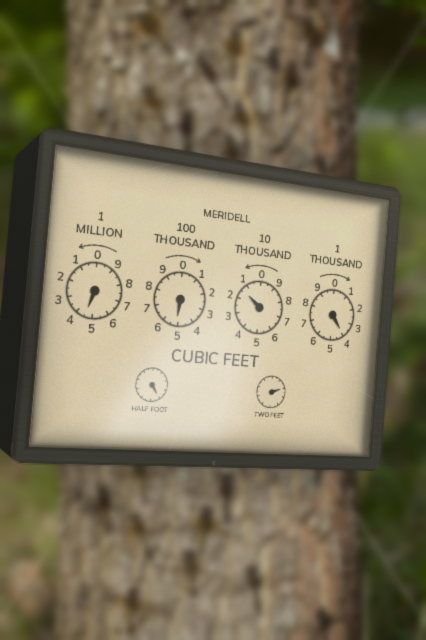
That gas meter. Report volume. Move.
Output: 451400 ft³
